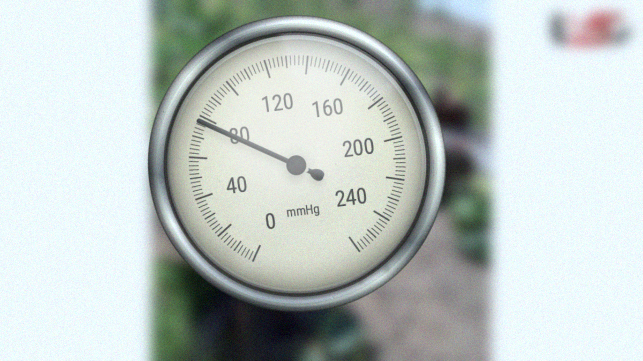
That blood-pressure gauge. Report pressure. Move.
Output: 78 mmHg
